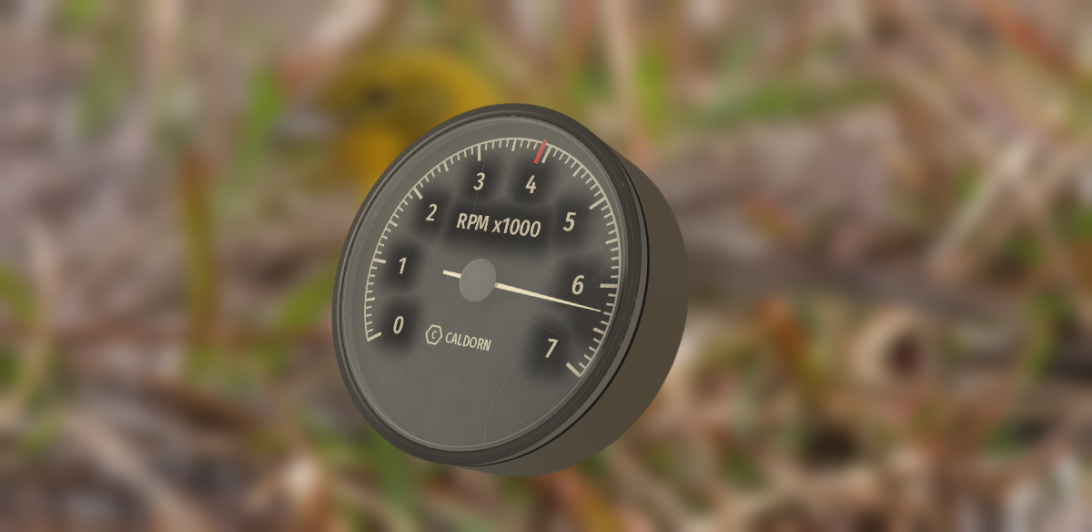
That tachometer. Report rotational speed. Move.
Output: 6300 rpm
